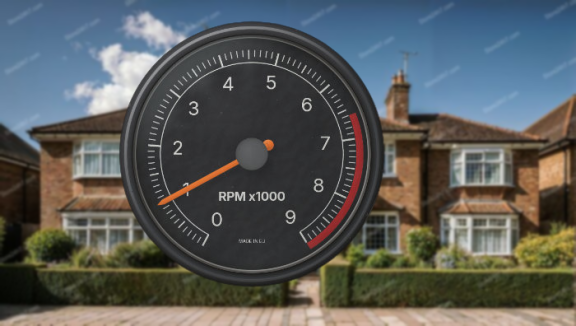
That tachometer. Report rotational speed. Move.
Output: 1000 rpm
